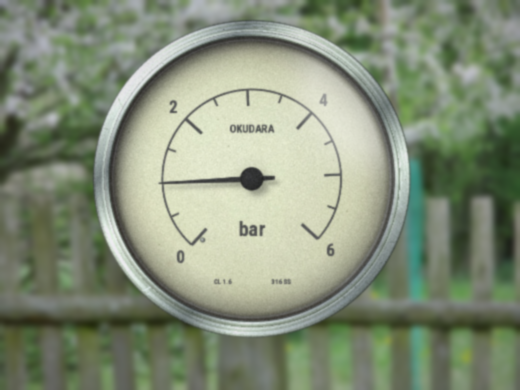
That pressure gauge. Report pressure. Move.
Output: 1 bar
